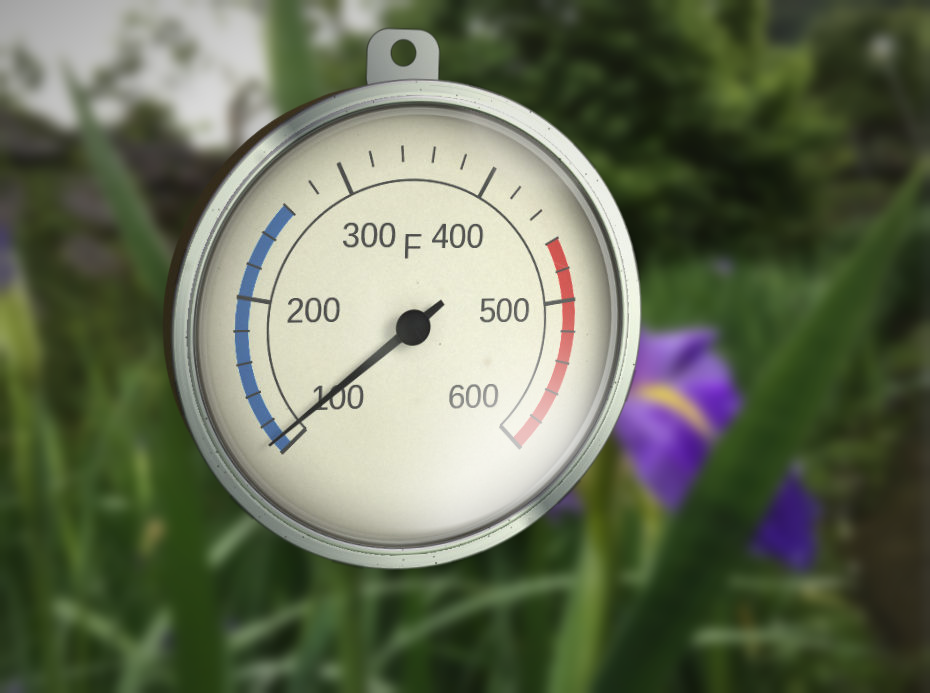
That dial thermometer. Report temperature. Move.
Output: 110 °F
